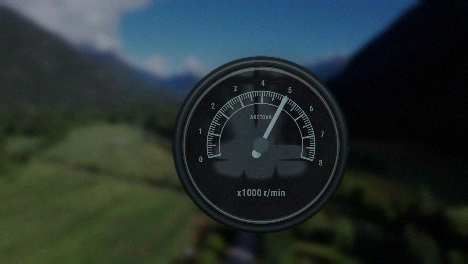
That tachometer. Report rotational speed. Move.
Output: 5000 rpm
